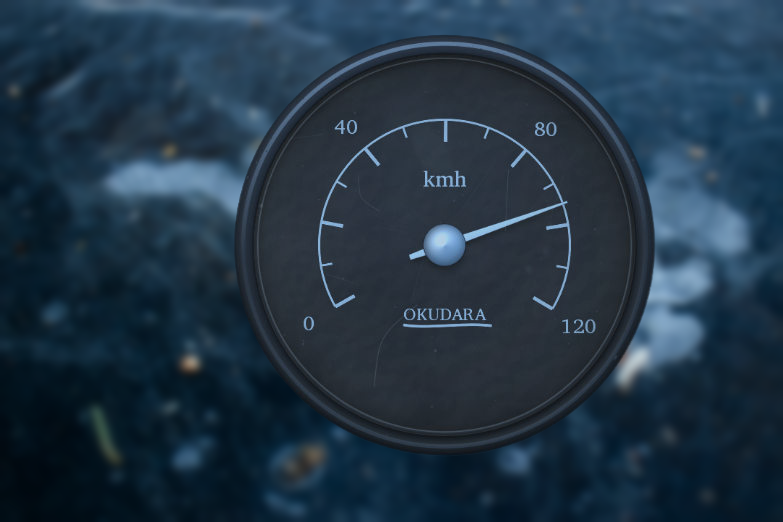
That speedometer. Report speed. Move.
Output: 95 km/h
